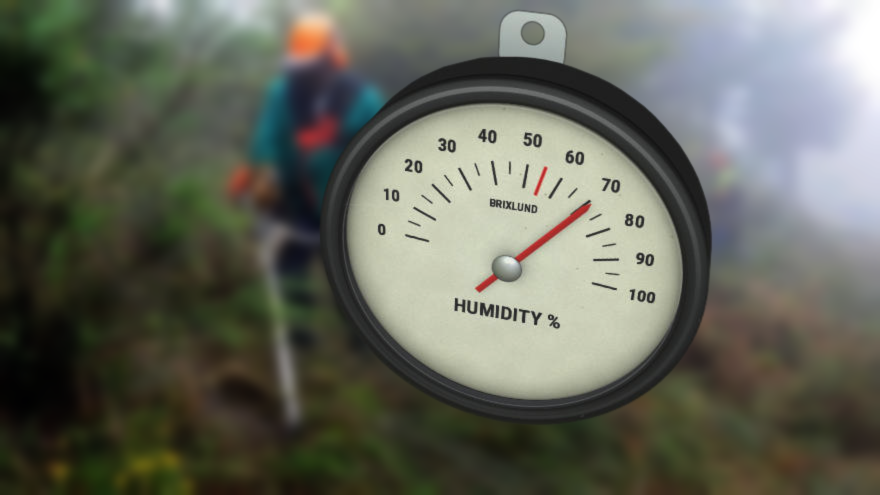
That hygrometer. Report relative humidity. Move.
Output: 70 %
